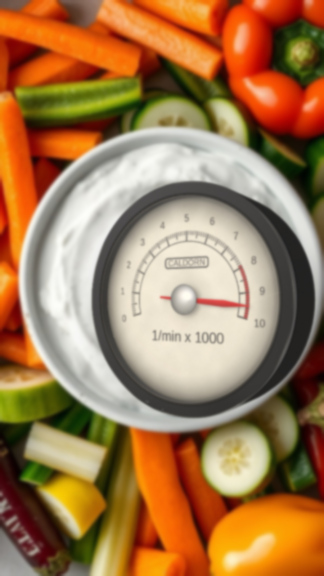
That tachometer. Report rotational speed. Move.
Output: 9500 rpm
